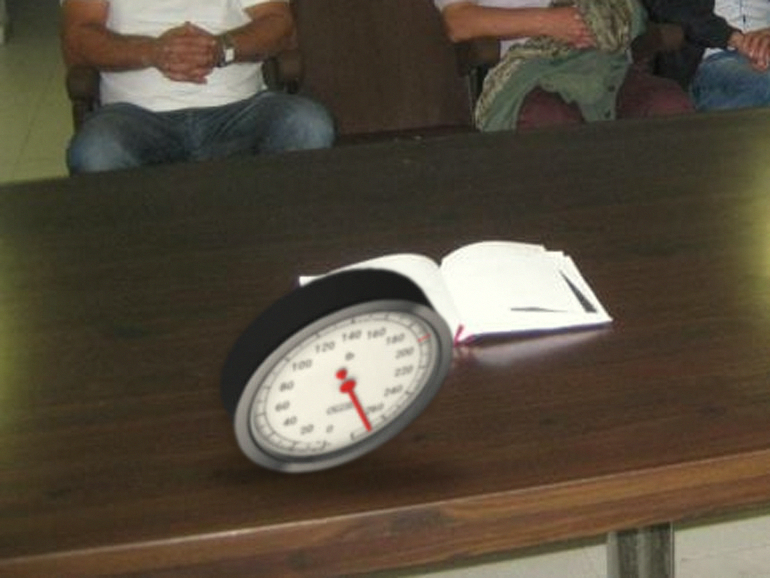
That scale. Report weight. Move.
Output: 270 lb
